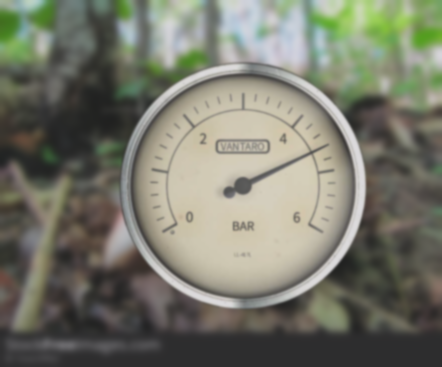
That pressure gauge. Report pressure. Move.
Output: 4.6 bar
